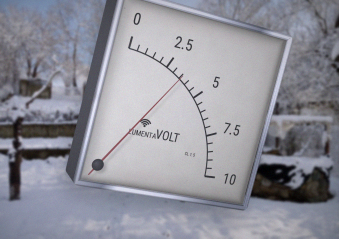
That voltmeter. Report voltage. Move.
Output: 3.5 V
